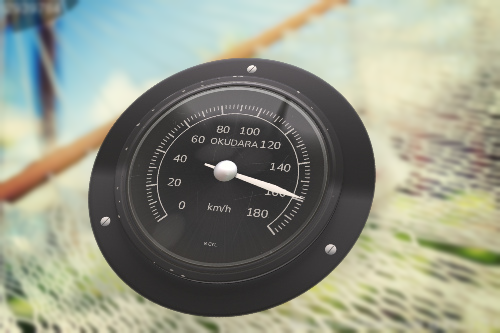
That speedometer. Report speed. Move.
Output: 160 km/h
